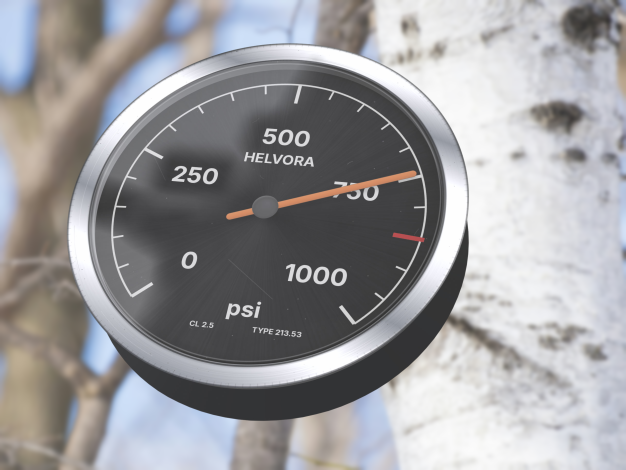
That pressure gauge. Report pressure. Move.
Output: 750 psi
